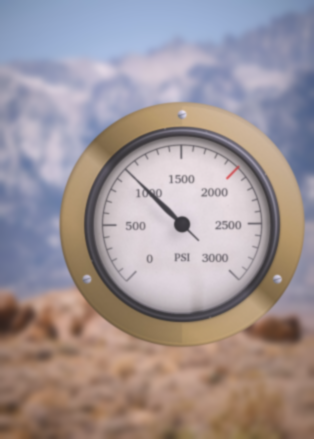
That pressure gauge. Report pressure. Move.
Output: 1000 psi
